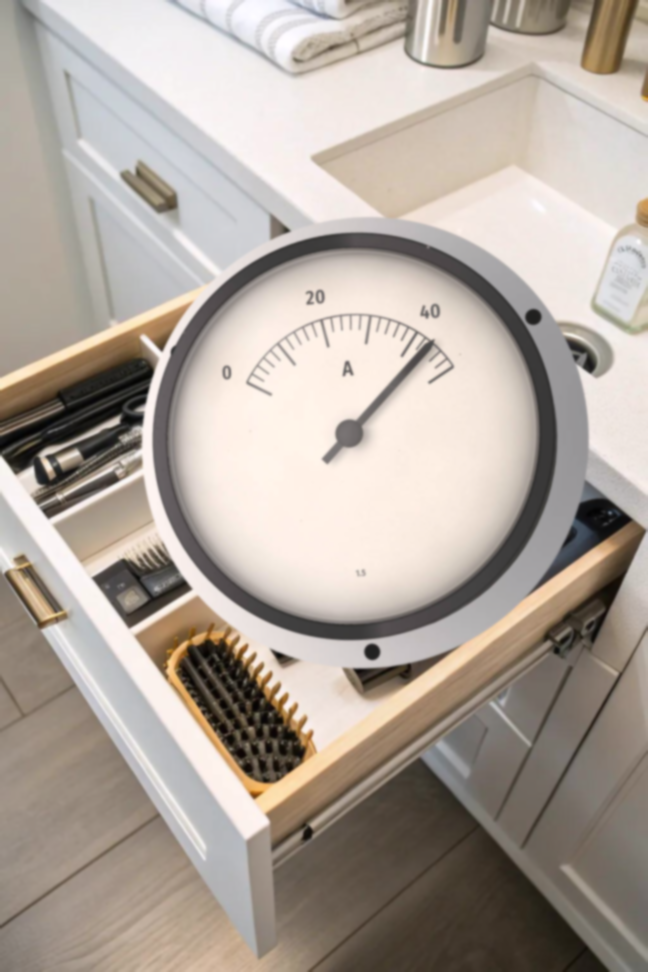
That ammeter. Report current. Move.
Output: 44 A
